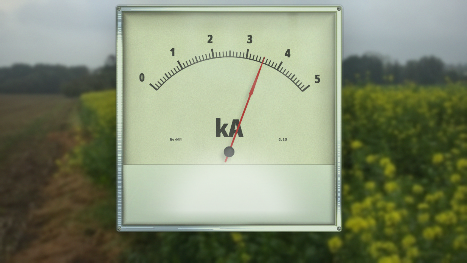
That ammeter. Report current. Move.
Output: 3.5 kA
